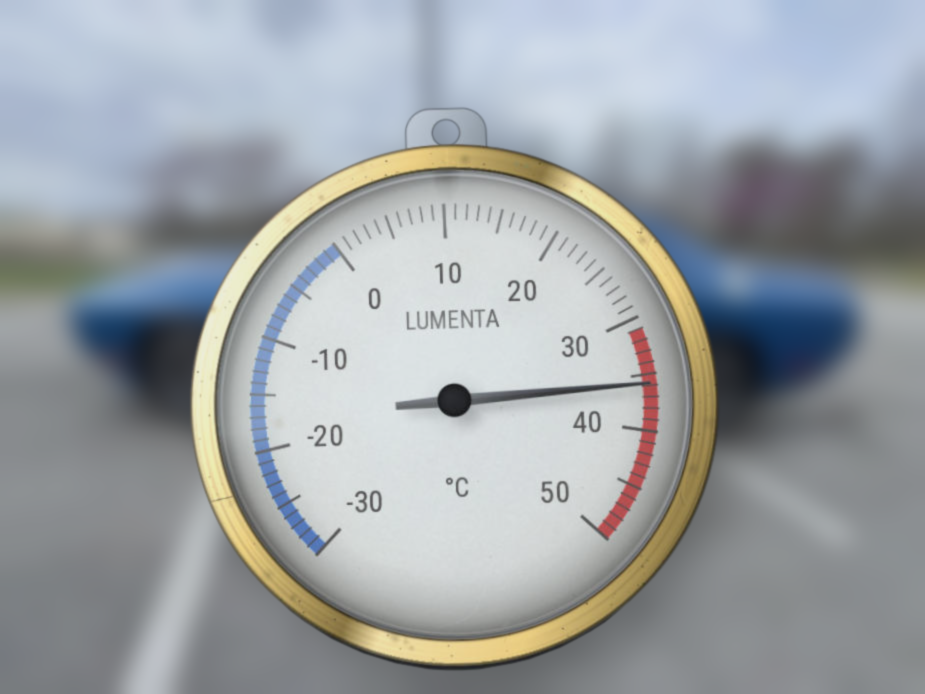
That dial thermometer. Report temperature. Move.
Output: 36 °C
